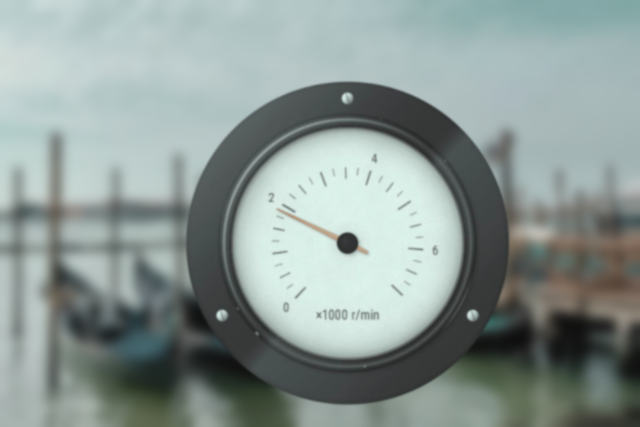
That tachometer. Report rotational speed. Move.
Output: 1875 rpm
